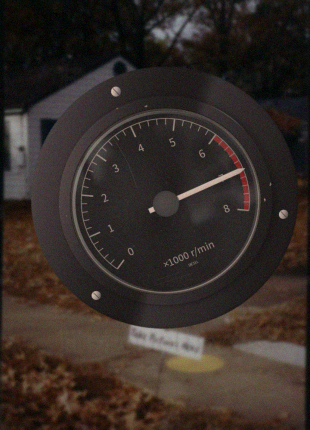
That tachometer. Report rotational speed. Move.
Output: 7000 rpm
